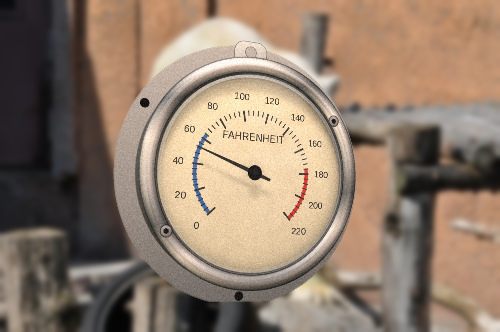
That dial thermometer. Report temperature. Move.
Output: 52 °F
